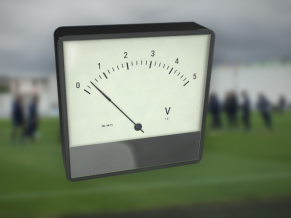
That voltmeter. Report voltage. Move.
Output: 0.4 V
